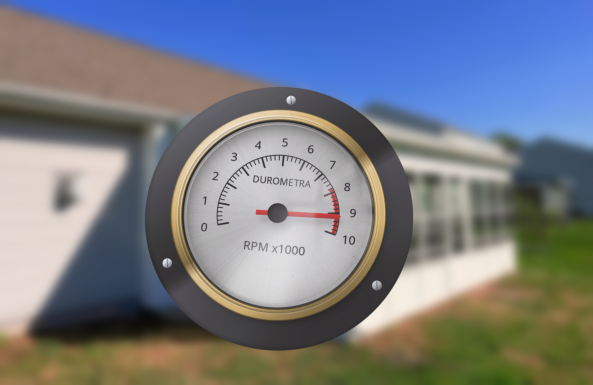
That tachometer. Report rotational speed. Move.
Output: 9200 rpm
